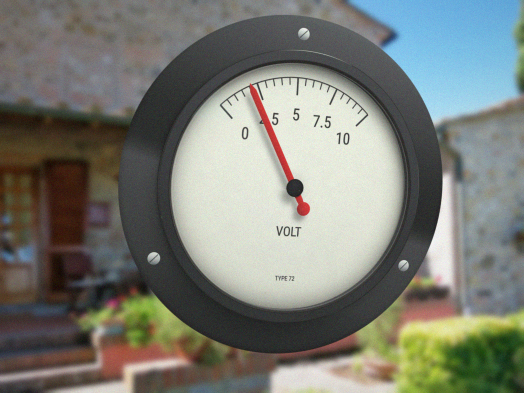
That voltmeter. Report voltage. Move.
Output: 2 V
